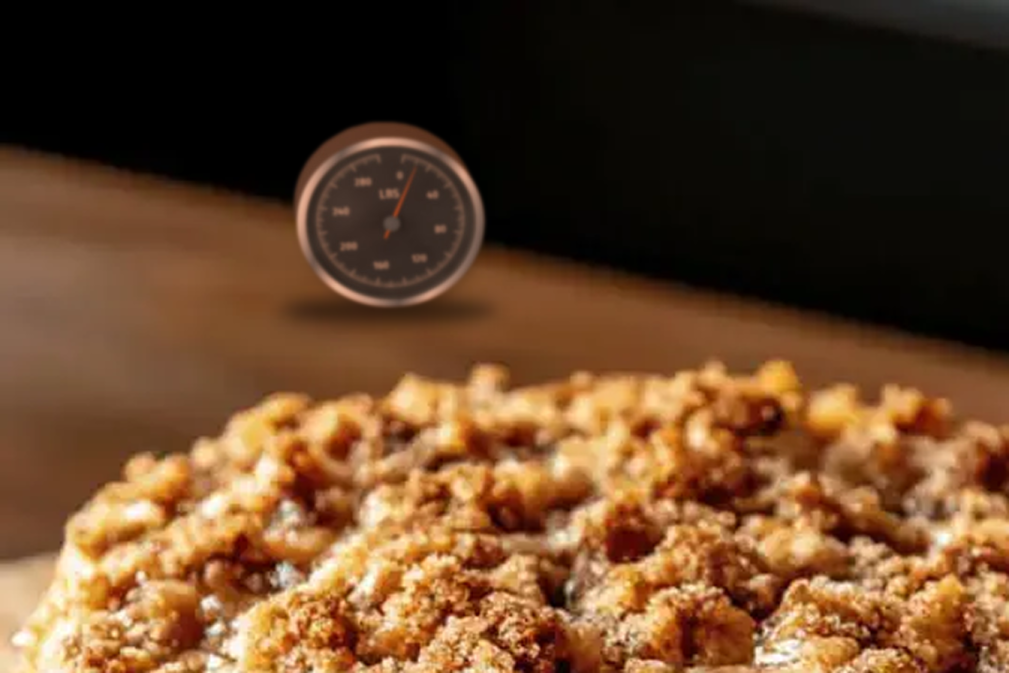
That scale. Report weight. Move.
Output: 10 lb
